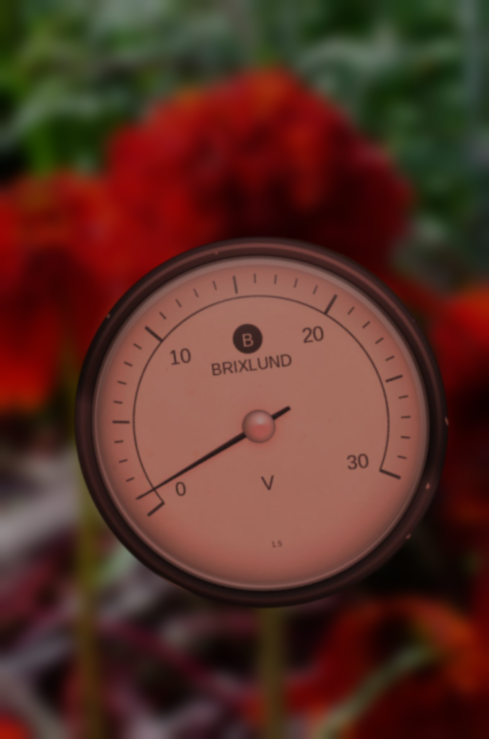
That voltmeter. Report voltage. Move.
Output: 1 V
